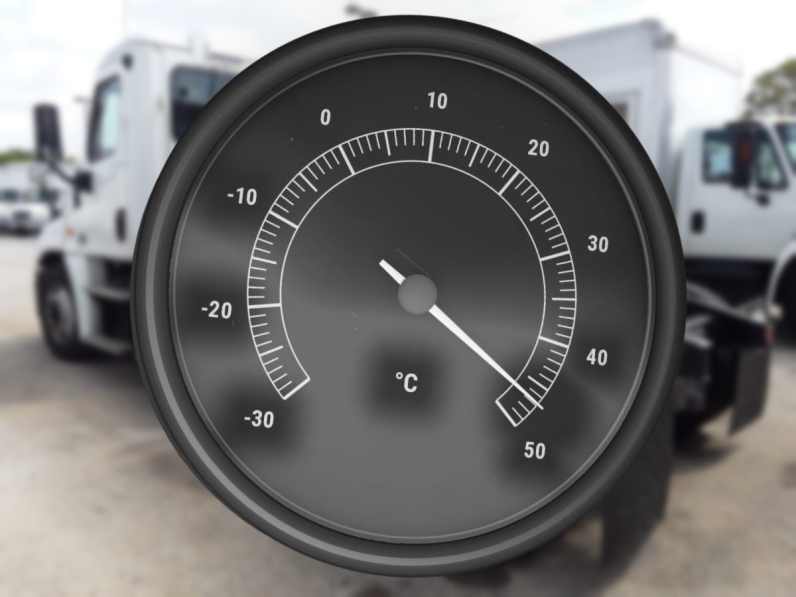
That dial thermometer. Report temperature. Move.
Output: 47 °C
